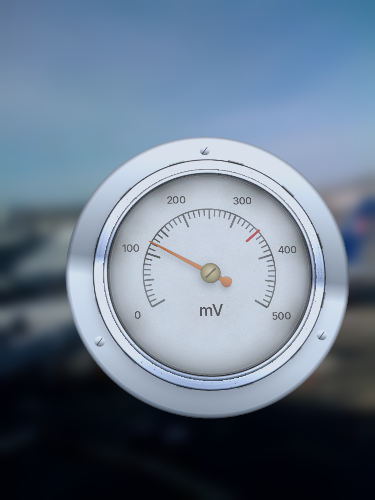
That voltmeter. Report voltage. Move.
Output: 120 mV
